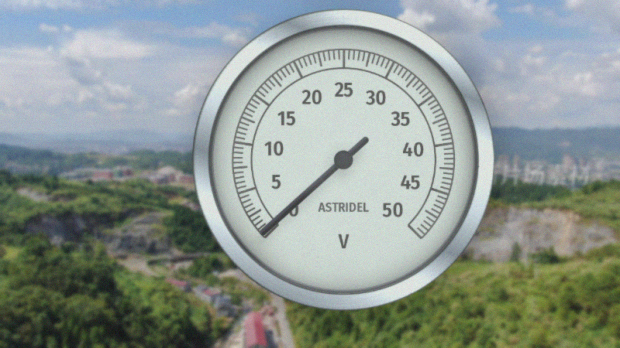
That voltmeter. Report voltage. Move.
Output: 0.5 V
